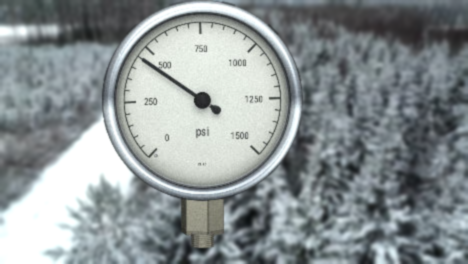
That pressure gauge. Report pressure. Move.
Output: 450 psi
